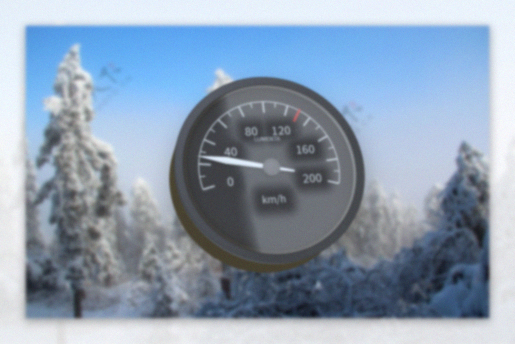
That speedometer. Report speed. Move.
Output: 25 km/h
